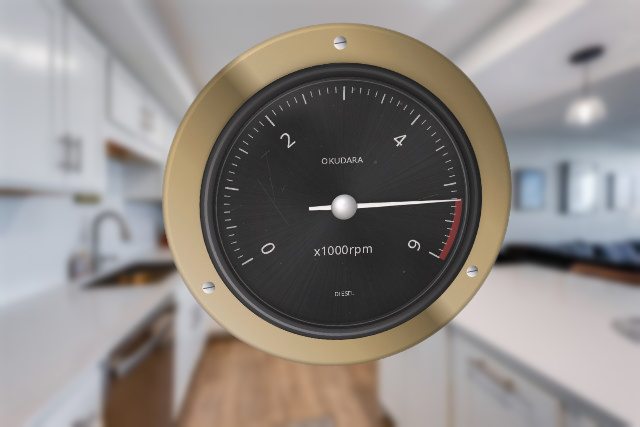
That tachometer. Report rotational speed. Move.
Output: 5200 rpm
